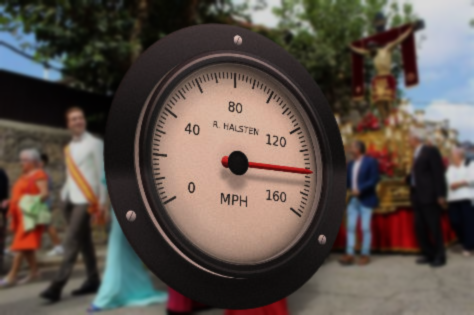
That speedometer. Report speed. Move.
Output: 140 mph
